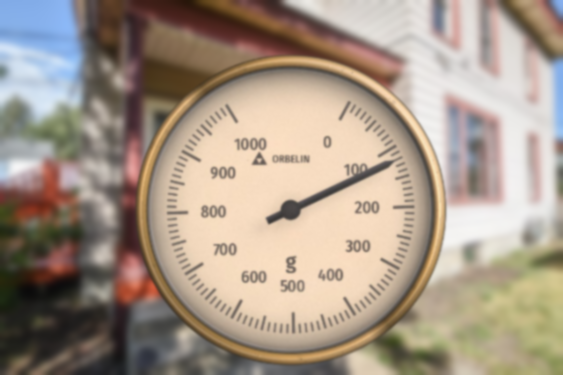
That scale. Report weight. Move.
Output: 120 g
